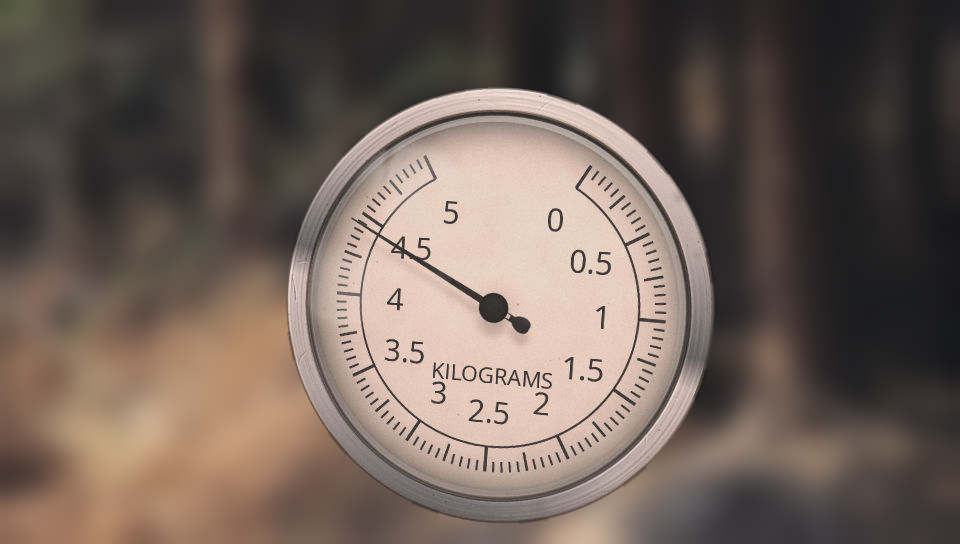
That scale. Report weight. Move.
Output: 4.45 kg
